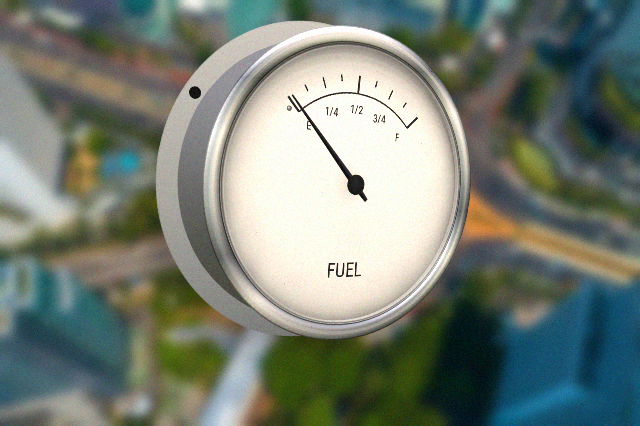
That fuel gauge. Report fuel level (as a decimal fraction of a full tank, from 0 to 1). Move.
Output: 0
